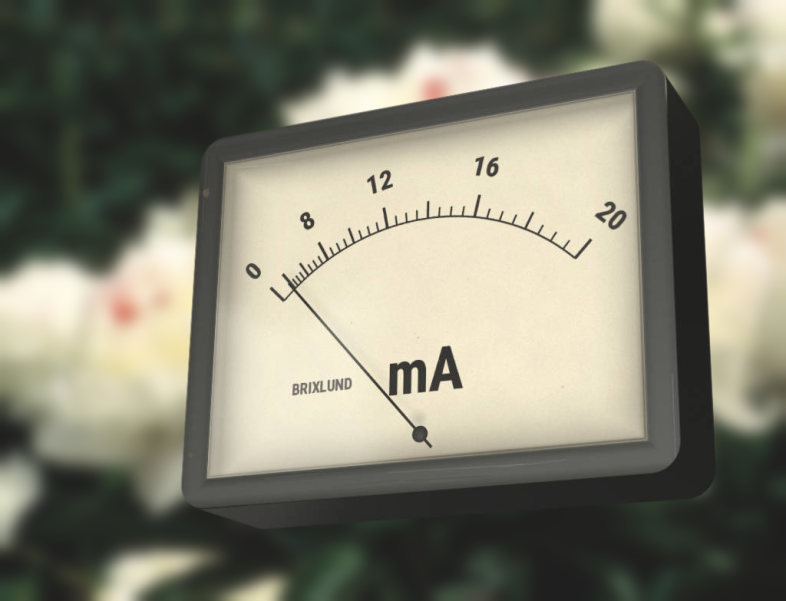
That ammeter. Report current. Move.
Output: 4 mA
